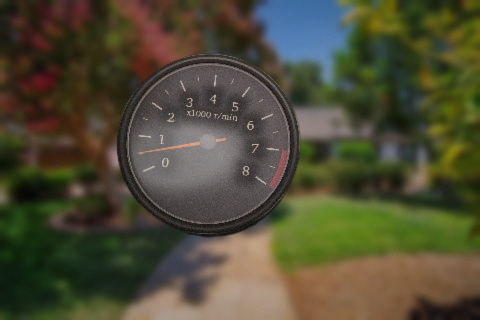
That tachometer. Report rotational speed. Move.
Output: 500 rpm
